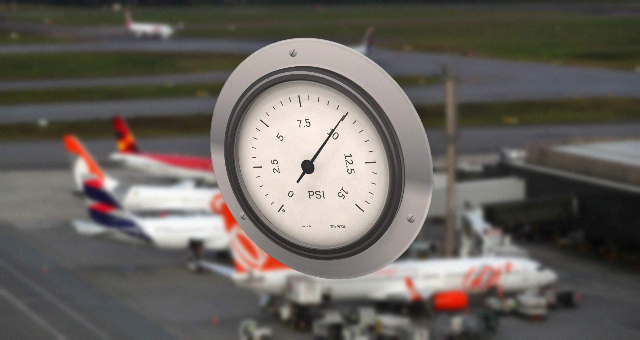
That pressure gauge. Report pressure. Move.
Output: 10 psi
